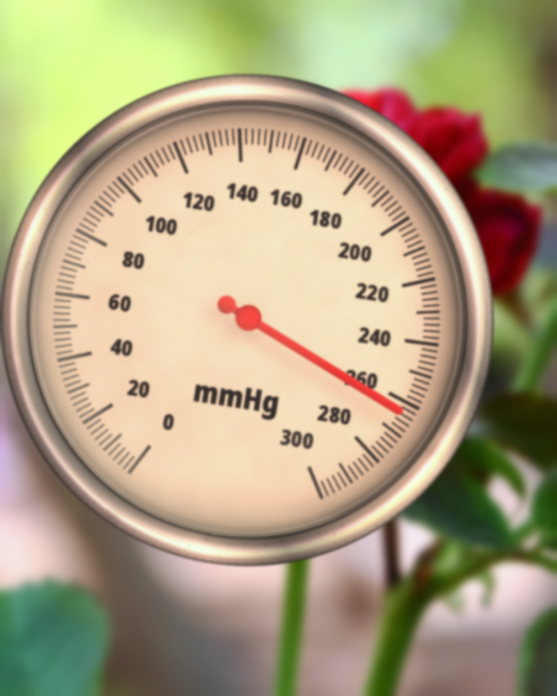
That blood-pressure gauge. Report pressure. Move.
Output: 264 mmHg
